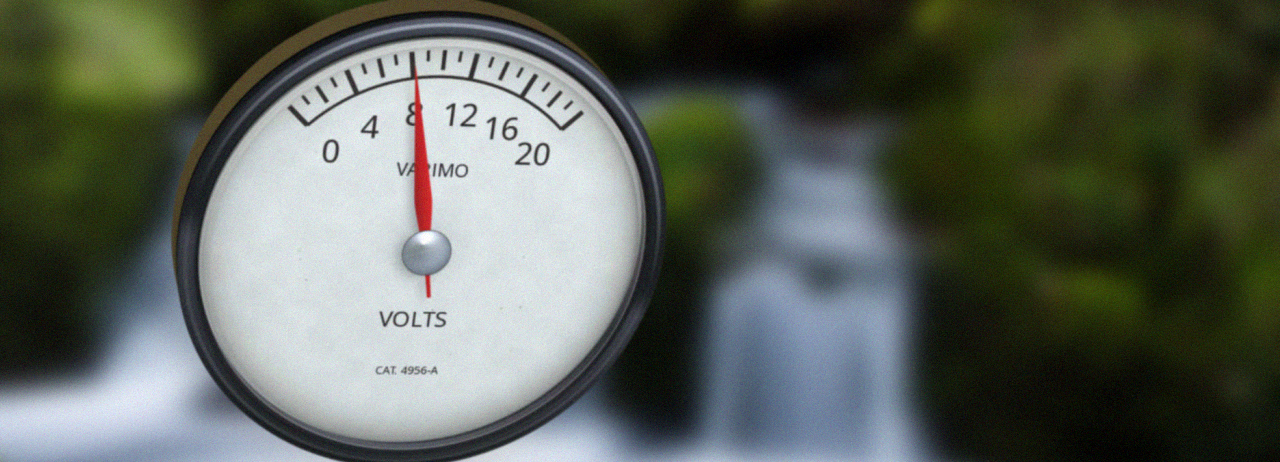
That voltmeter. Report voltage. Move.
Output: 8 V
